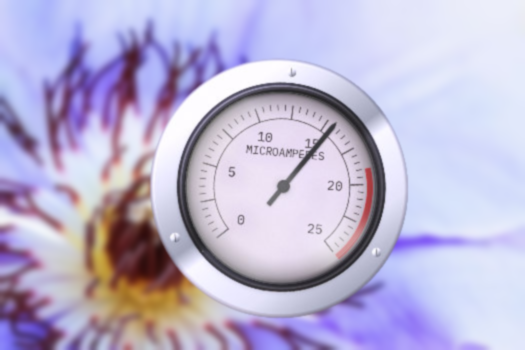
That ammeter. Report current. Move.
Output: 15.5 µA
